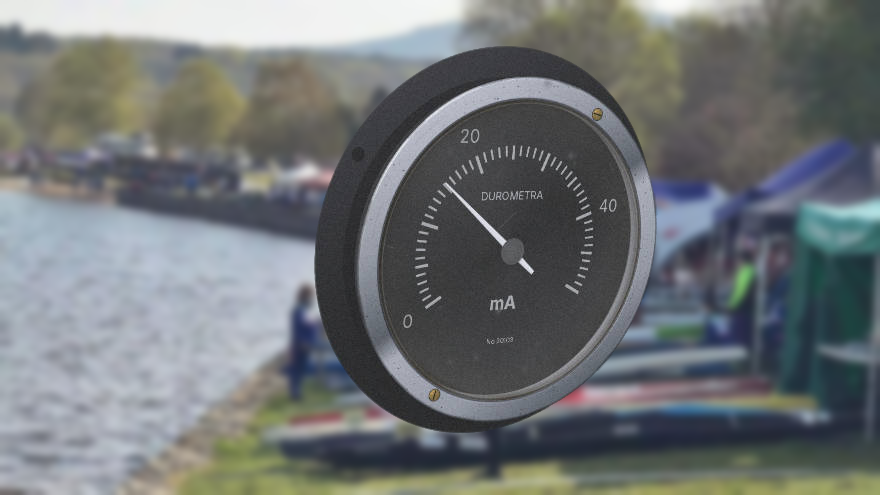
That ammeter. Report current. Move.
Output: 15 mA
